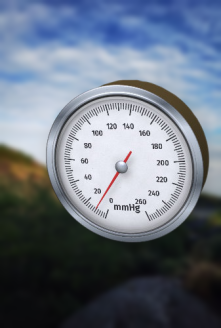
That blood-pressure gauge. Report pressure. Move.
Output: 10 mmHg
